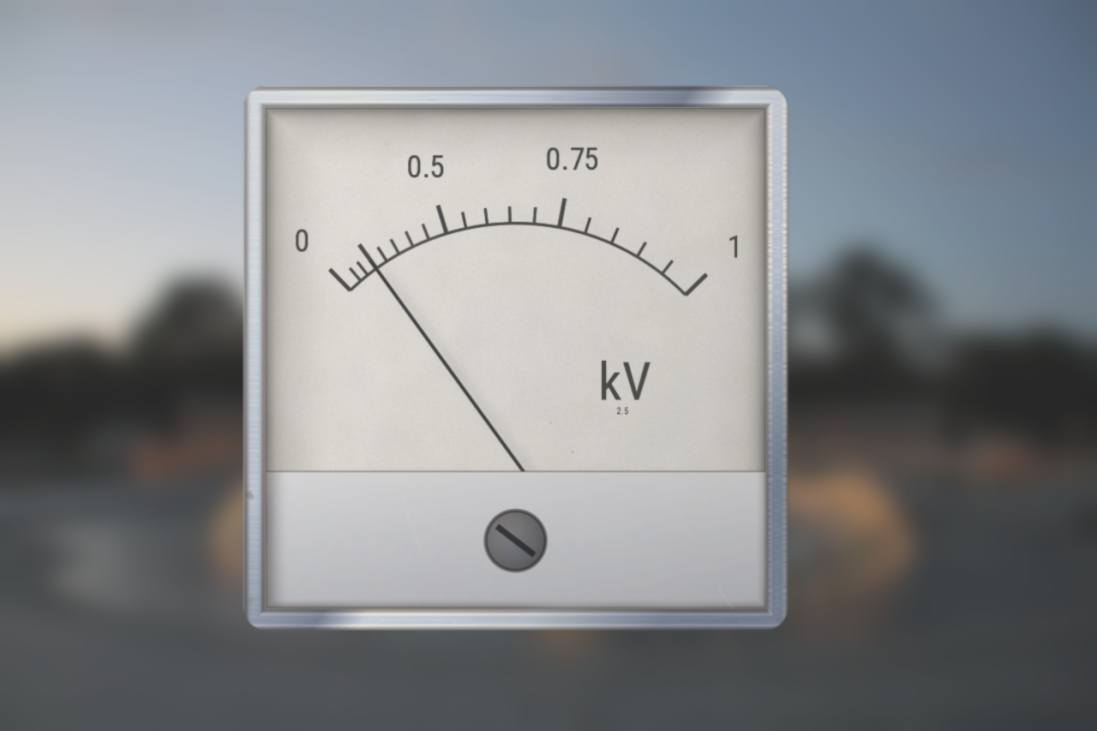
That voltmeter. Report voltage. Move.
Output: 0.25 kV
